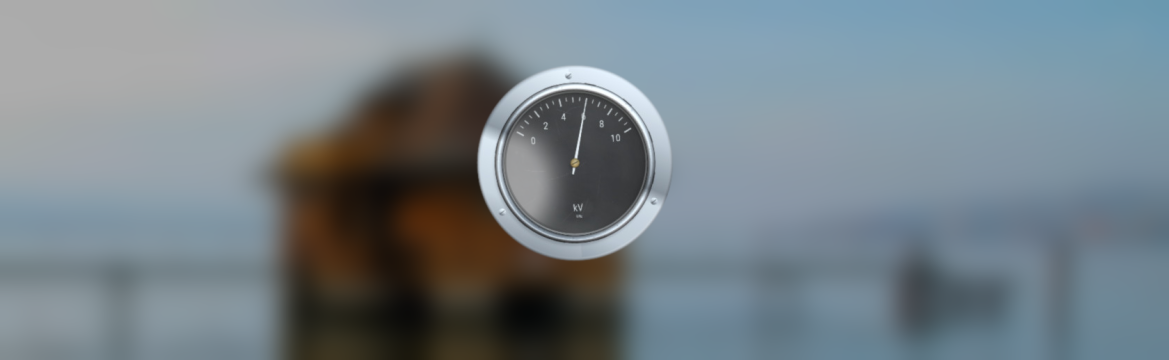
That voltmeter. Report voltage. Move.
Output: 6 kV
